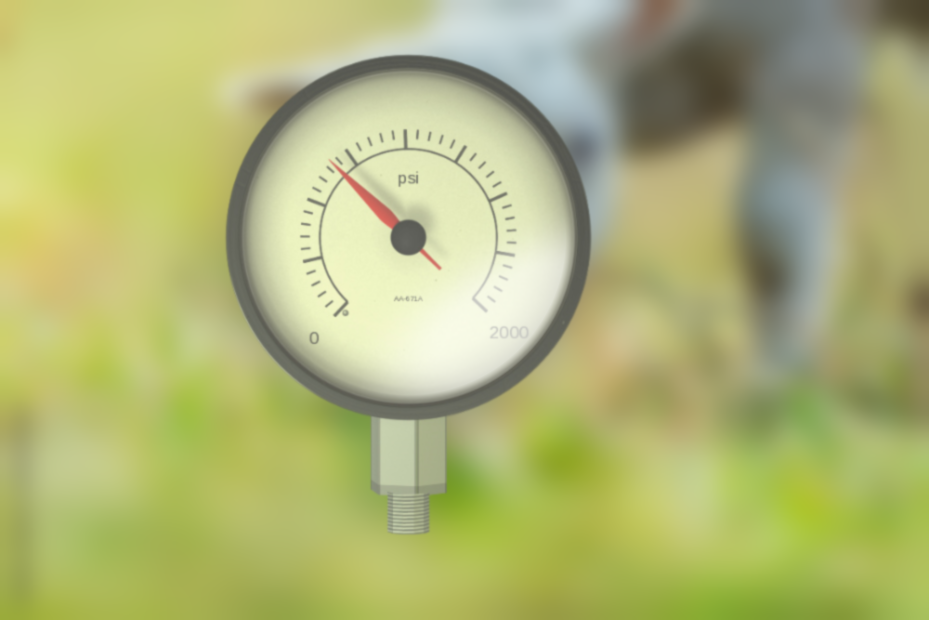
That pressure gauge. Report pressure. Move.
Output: 675 psi
